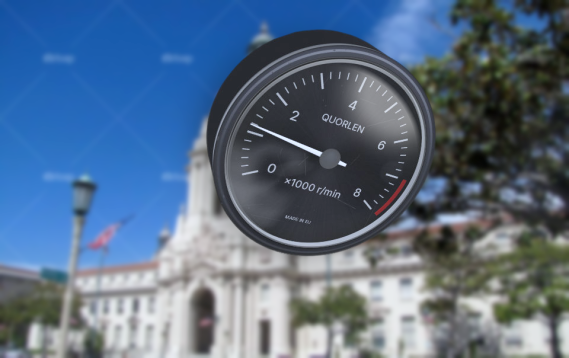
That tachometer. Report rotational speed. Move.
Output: 1200 rpm
